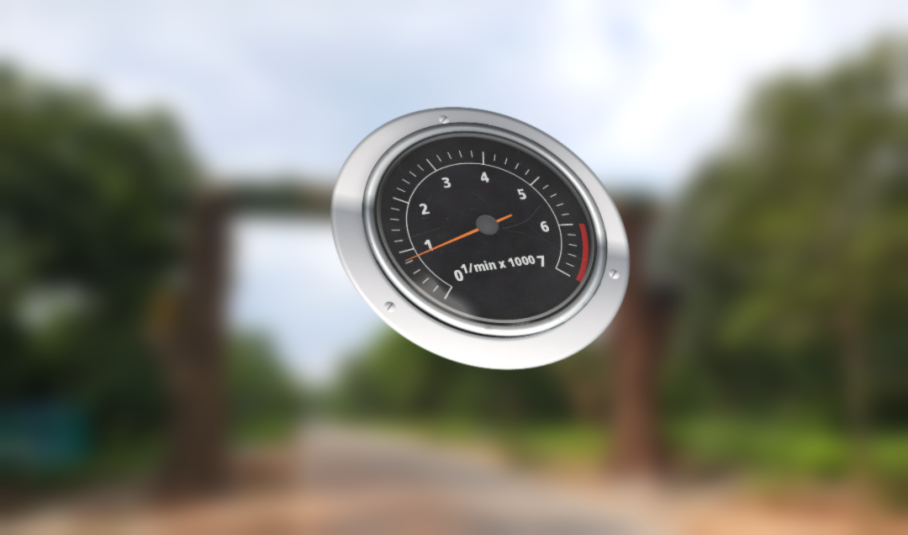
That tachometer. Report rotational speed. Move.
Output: 800 rpm
